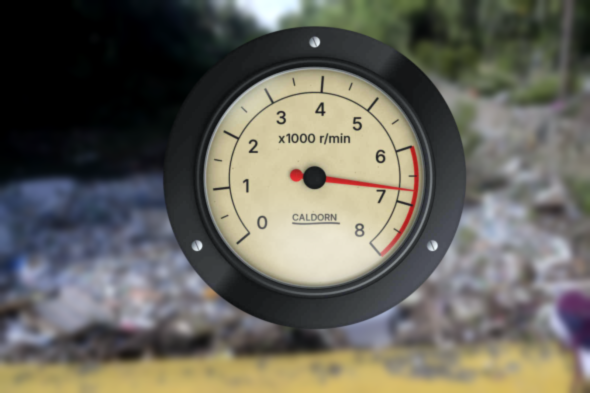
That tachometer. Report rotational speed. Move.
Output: 6750 rpm
